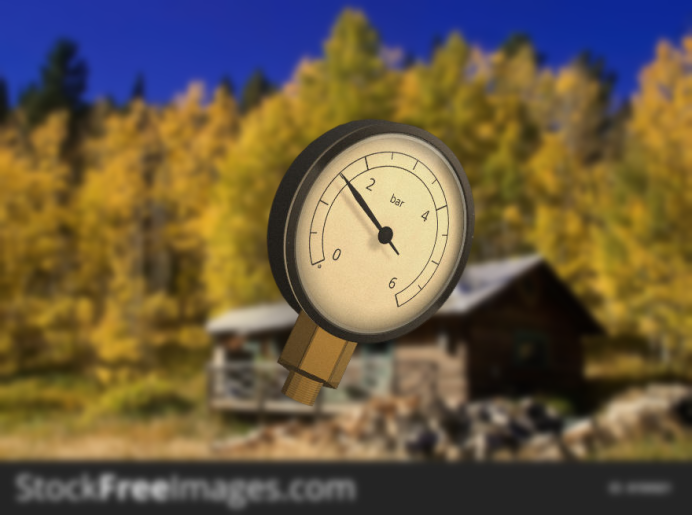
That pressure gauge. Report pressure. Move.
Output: 1.5 bar
